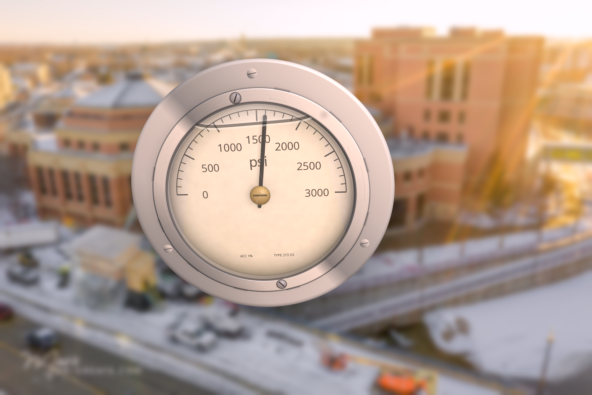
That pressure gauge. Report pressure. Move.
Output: 1600 psi
